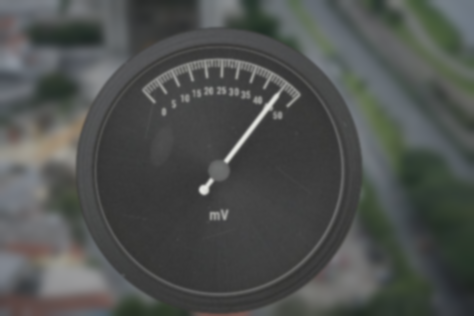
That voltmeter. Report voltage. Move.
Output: 45 mV
